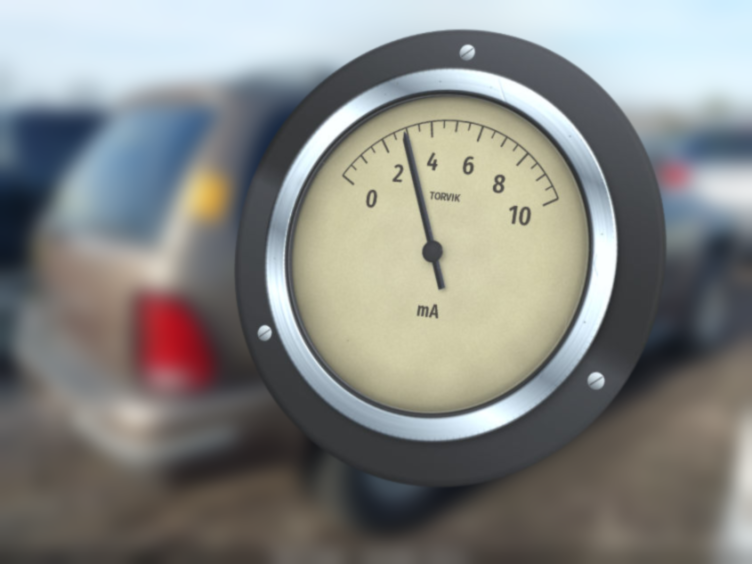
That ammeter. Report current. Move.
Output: 3 mA
